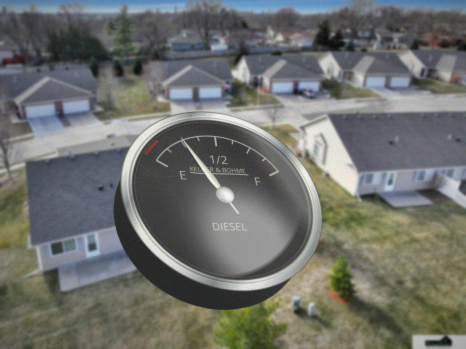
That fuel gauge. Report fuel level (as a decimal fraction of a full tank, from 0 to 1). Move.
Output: 0.25
